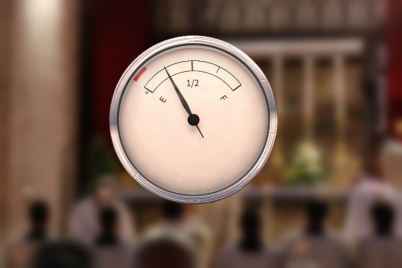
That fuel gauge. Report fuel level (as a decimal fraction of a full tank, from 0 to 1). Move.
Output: 0.25
